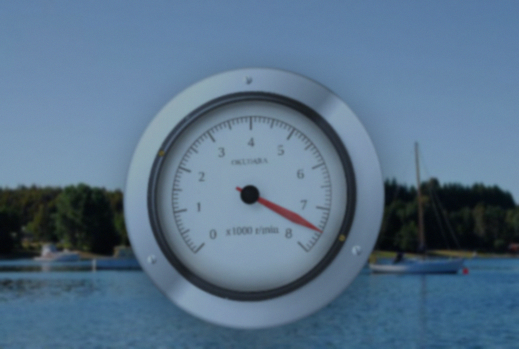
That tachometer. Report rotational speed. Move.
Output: 7500 rpm
